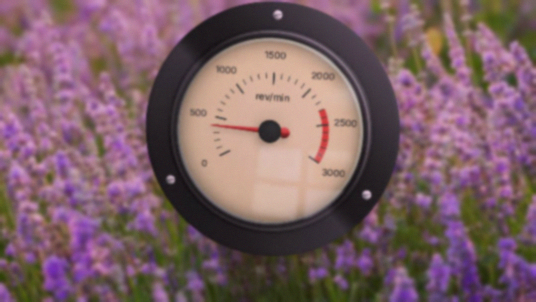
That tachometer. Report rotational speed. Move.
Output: 400 rpm
